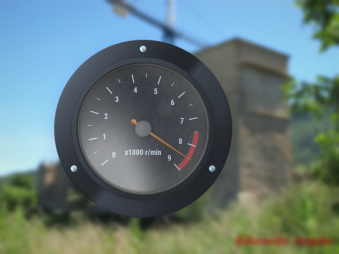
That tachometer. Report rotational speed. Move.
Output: 8500 rpm
